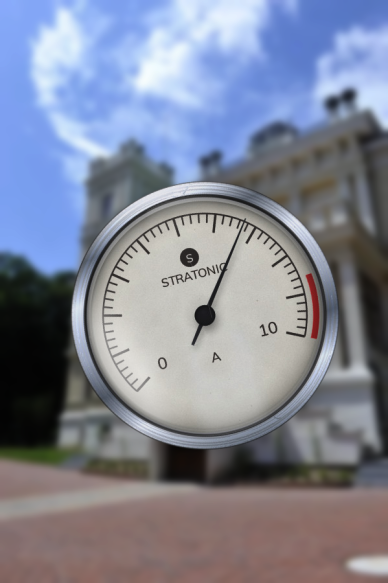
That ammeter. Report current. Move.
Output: 6.7 A
